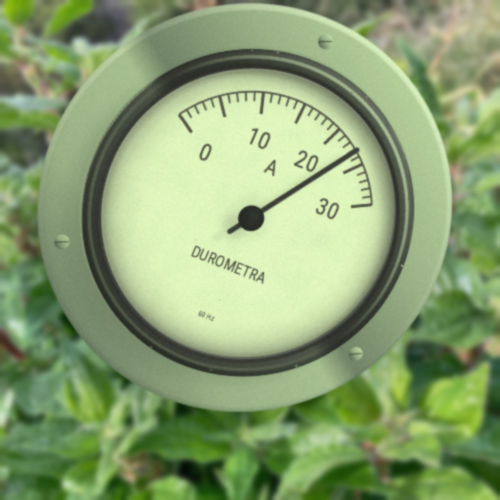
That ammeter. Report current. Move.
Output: 23 A
